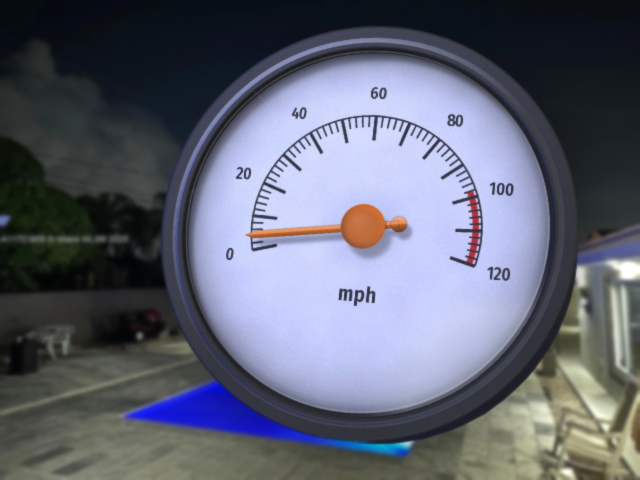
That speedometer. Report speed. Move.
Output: 4 mph
